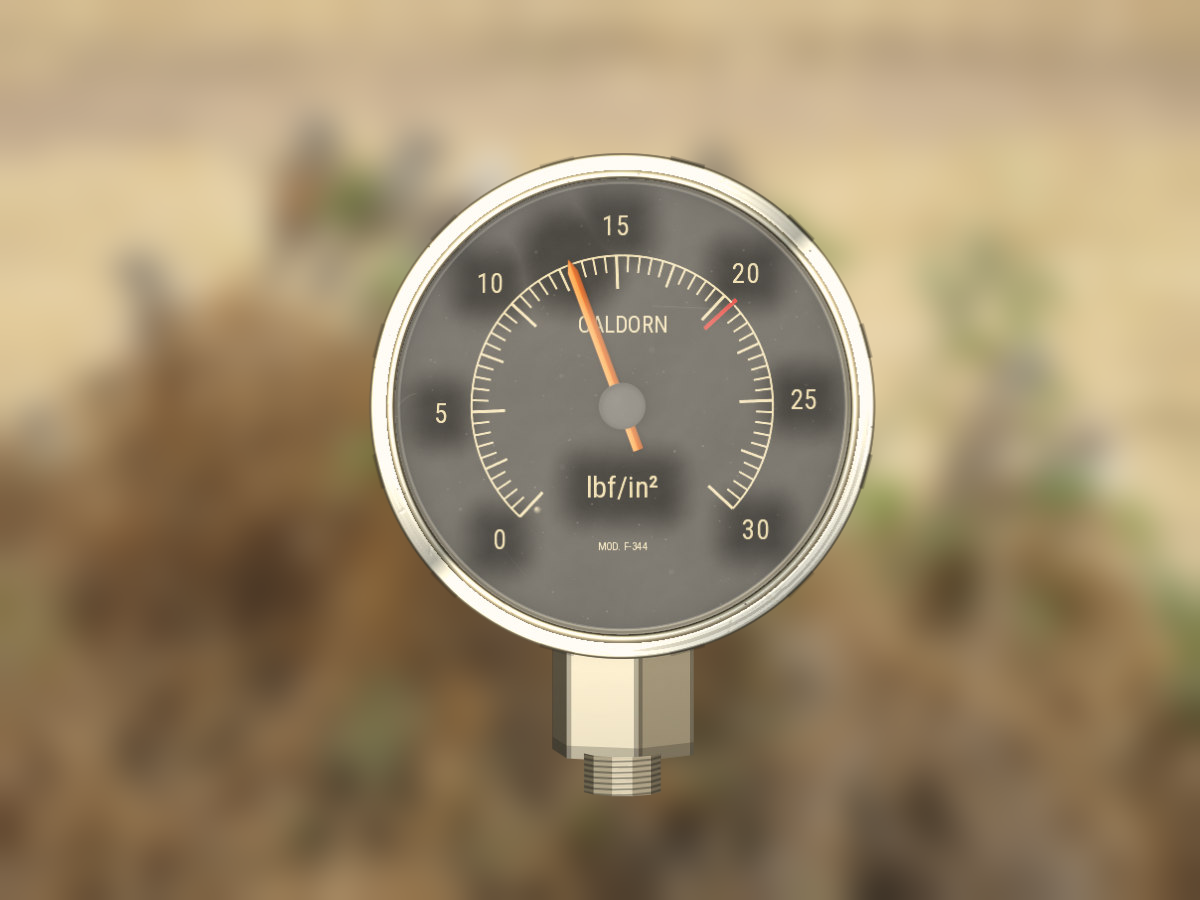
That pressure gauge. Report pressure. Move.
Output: 13 psi
